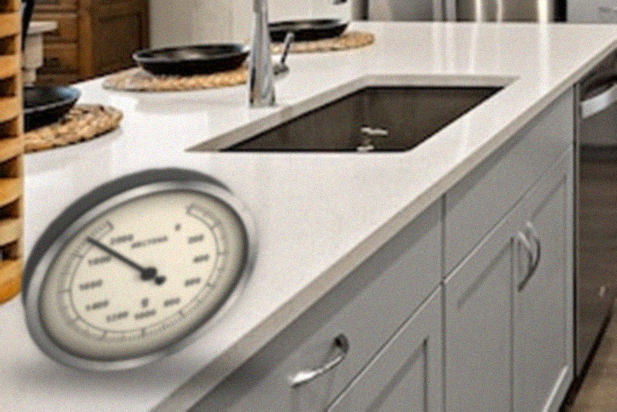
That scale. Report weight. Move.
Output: 1900 g
